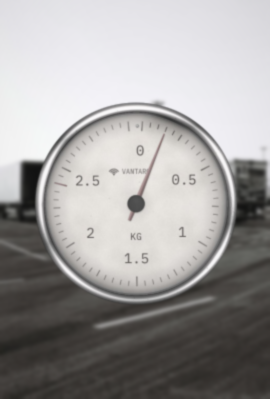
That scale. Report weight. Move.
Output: 0.15 kg
